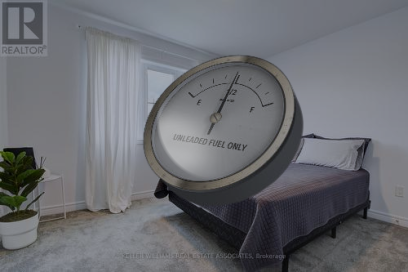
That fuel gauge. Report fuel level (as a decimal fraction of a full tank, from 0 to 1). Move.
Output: 0.5
